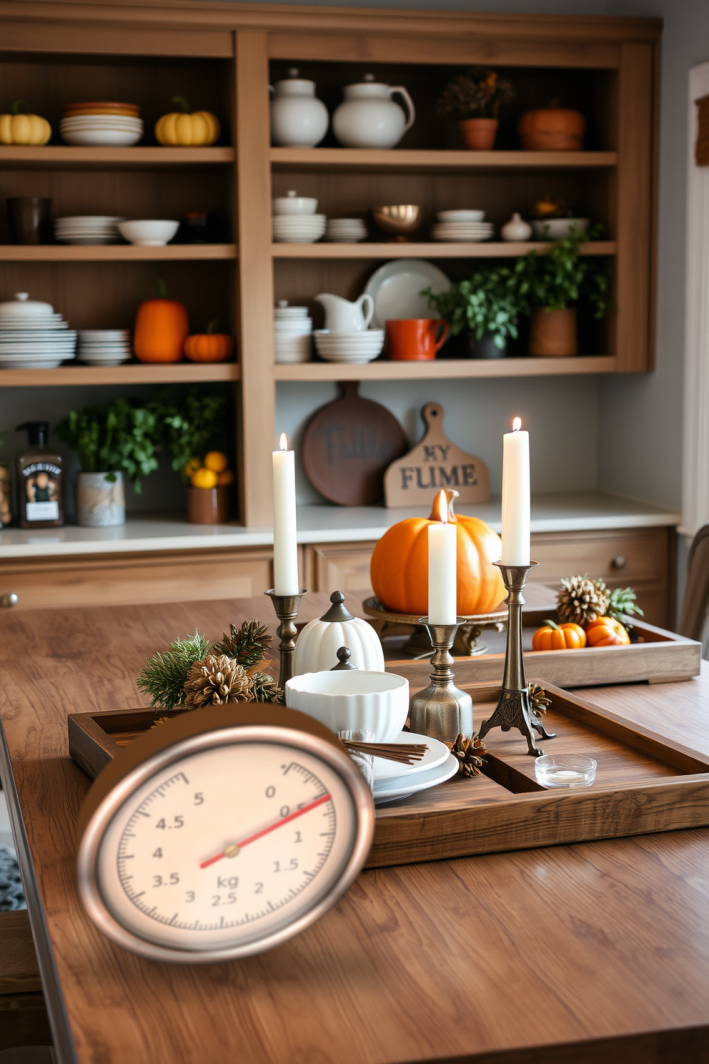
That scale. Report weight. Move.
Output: 0.5 kg
